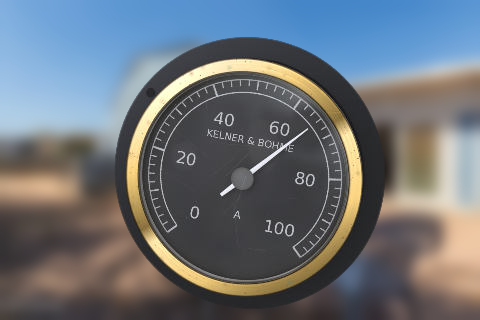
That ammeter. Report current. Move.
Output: 66 A
